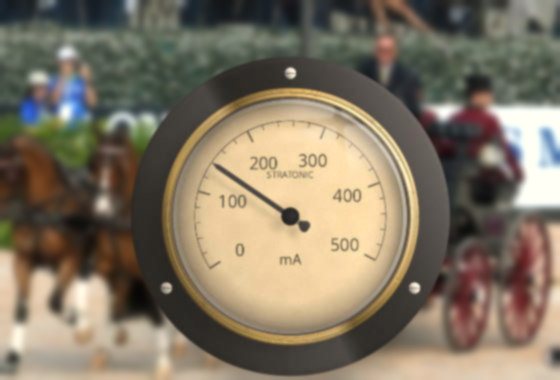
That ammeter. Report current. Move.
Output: 140 mA
